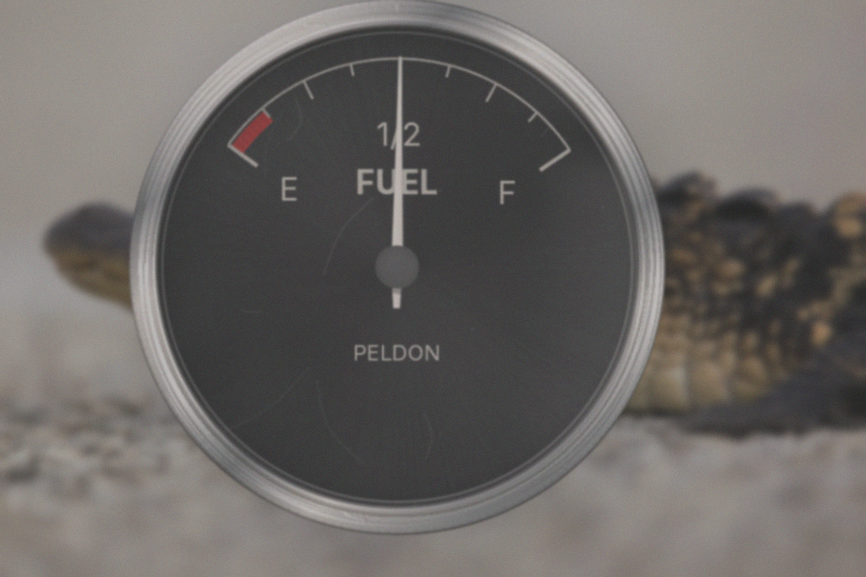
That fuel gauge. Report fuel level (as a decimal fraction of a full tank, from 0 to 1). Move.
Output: 0.5
